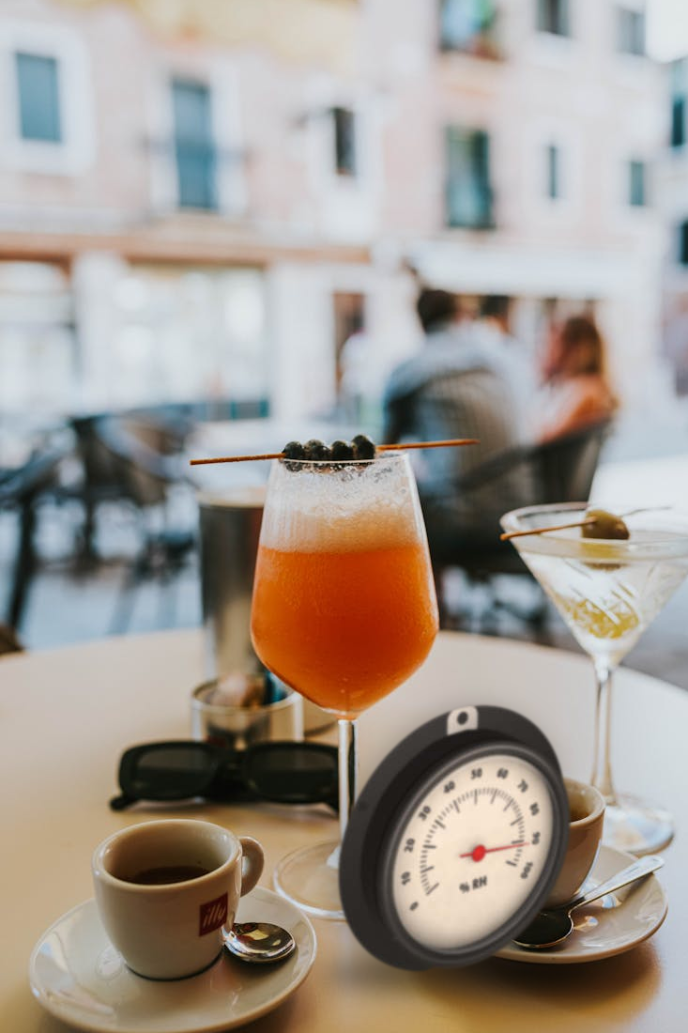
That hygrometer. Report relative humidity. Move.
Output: 90 %
